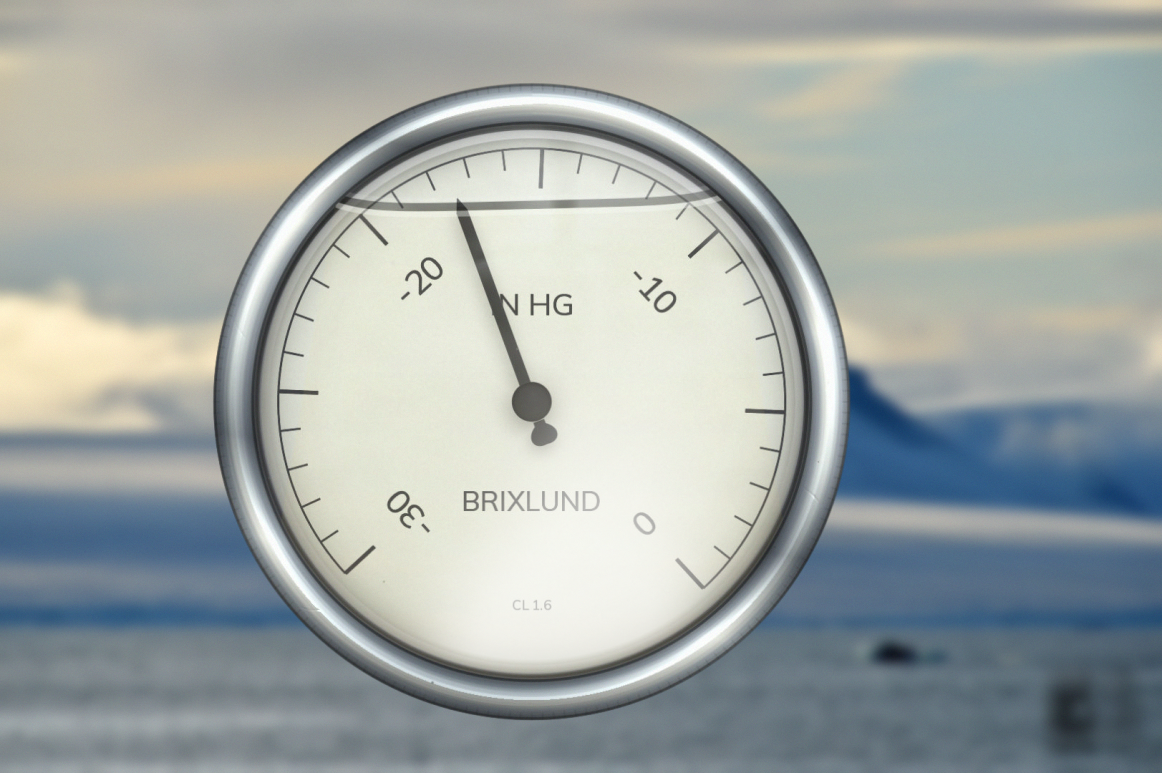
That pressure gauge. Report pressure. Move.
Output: -17.5 inHg
